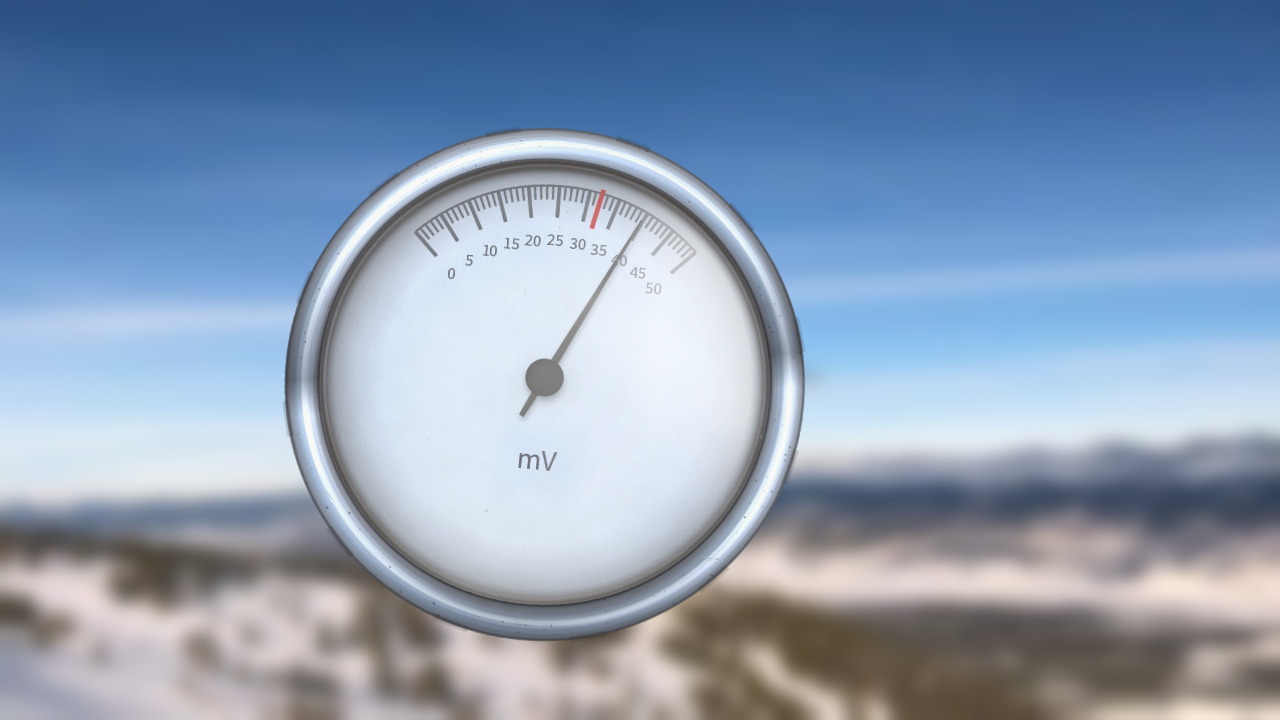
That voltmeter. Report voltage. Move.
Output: 40 mV
